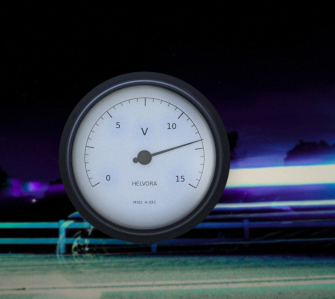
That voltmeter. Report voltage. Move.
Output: 12 V
